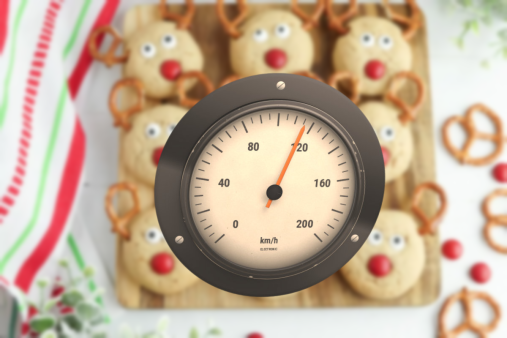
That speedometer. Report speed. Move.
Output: 115 km/h
